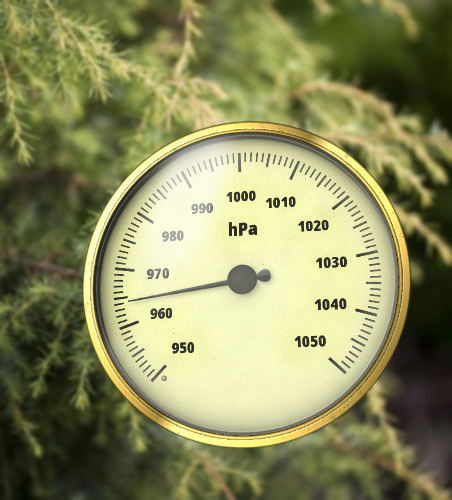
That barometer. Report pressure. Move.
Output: 964 hPa
